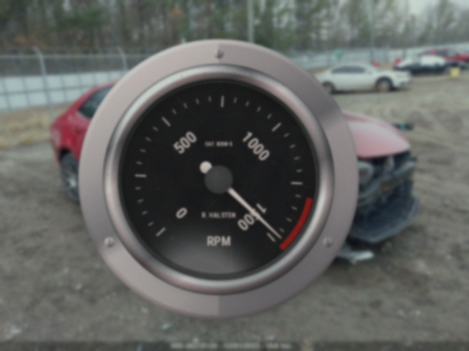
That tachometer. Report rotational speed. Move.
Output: 1475 rpm
